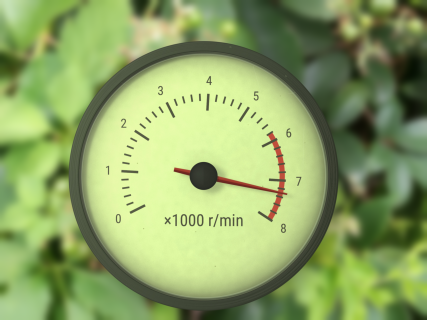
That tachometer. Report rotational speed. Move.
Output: 7300 rpm
